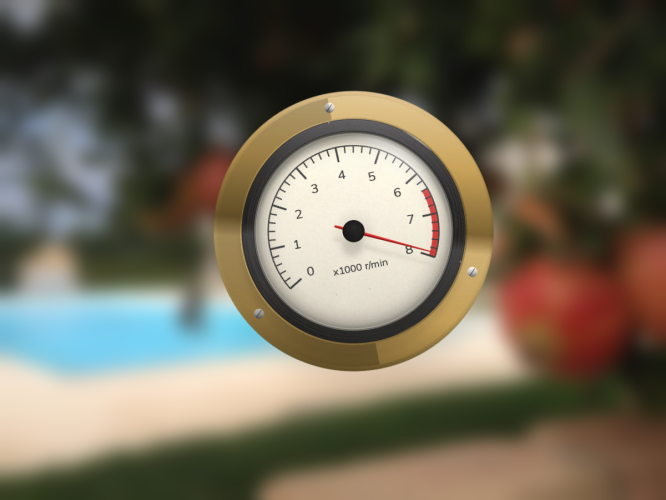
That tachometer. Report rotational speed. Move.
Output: 7900 rpm
